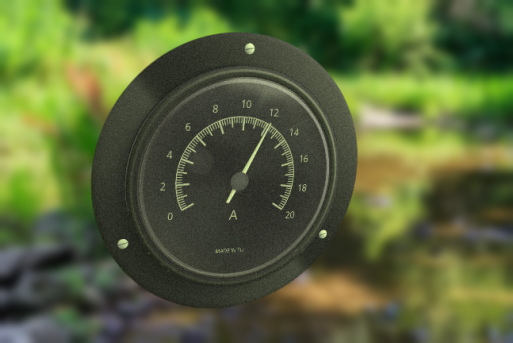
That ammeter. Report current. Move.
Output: 12 A
